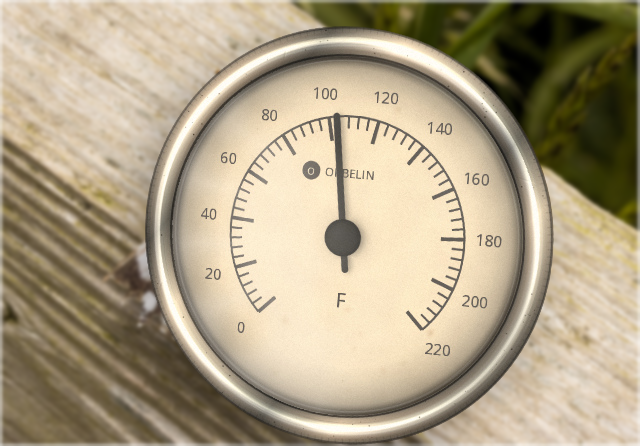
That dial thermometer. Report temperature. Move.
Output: 104 °F
